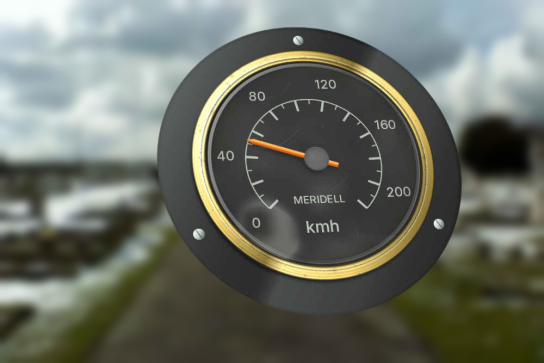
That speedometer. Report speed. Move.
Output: 50 km/h
